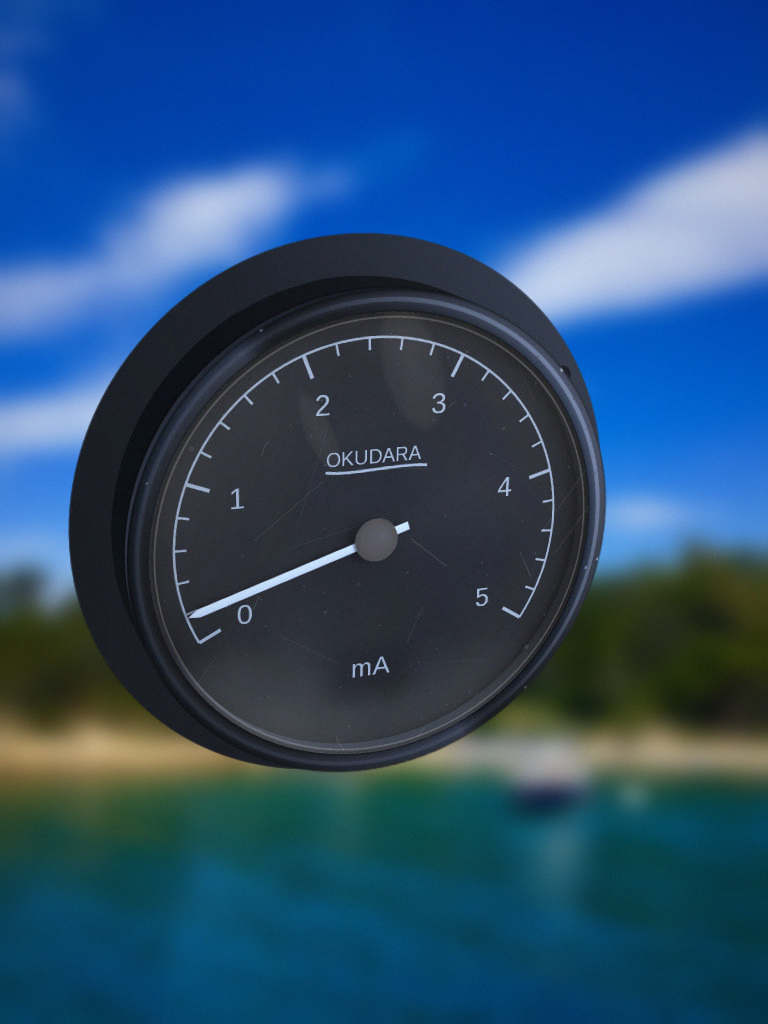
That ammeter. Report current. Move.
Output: 0.2 mA
